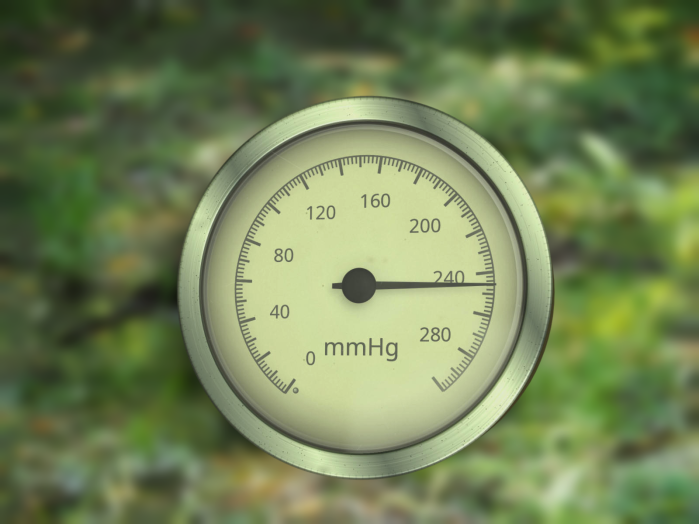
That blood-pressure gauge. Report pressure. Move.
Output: 246 mmHg
